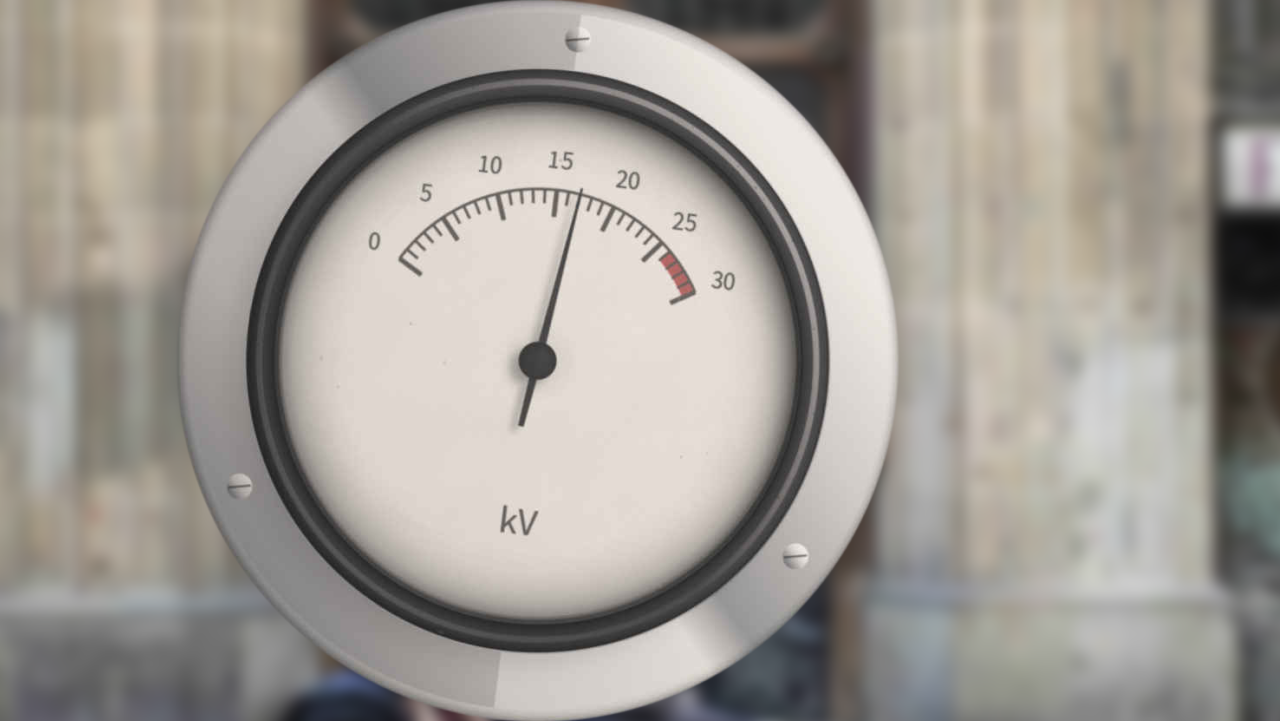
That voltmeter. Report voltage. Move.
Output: 17 kV
